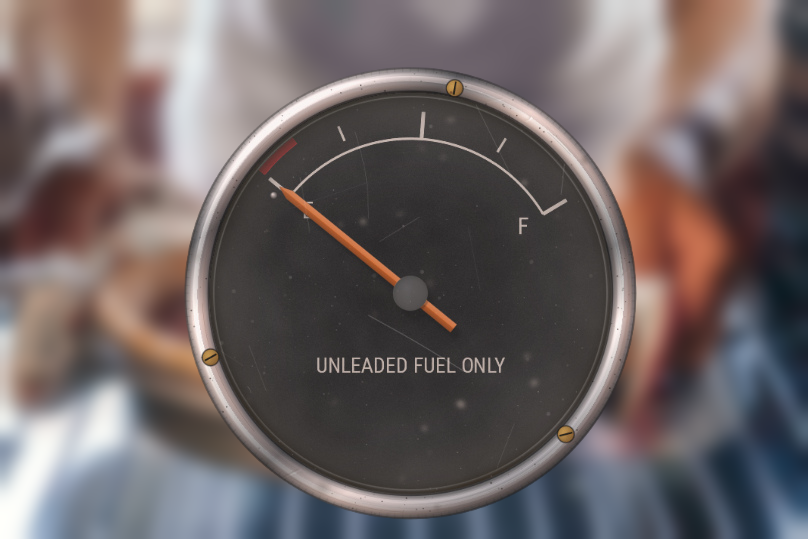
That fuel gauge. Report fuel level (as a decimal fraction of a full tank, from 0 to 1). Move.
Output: 0
